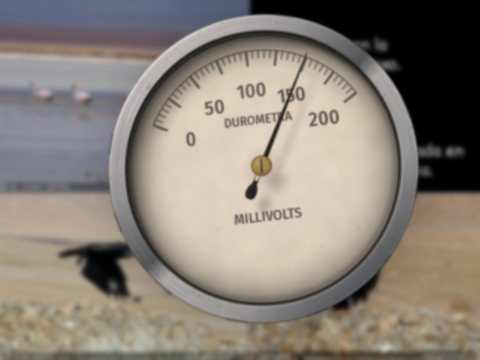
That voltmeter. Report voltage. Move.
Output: 150 mV
